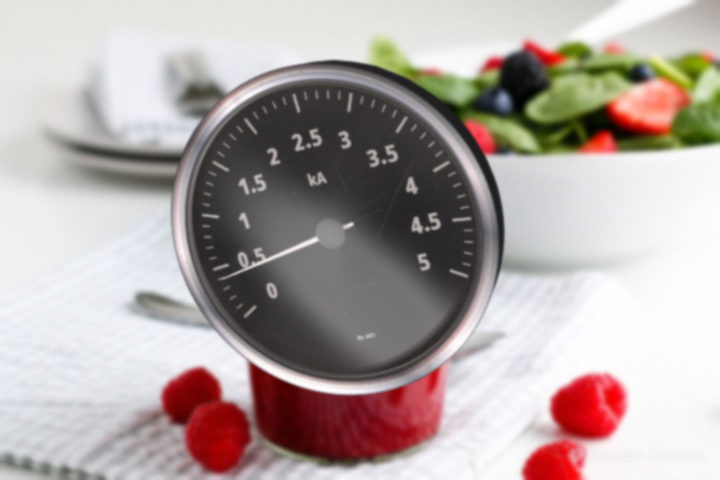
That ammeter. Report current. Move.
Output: 0.4 kA
